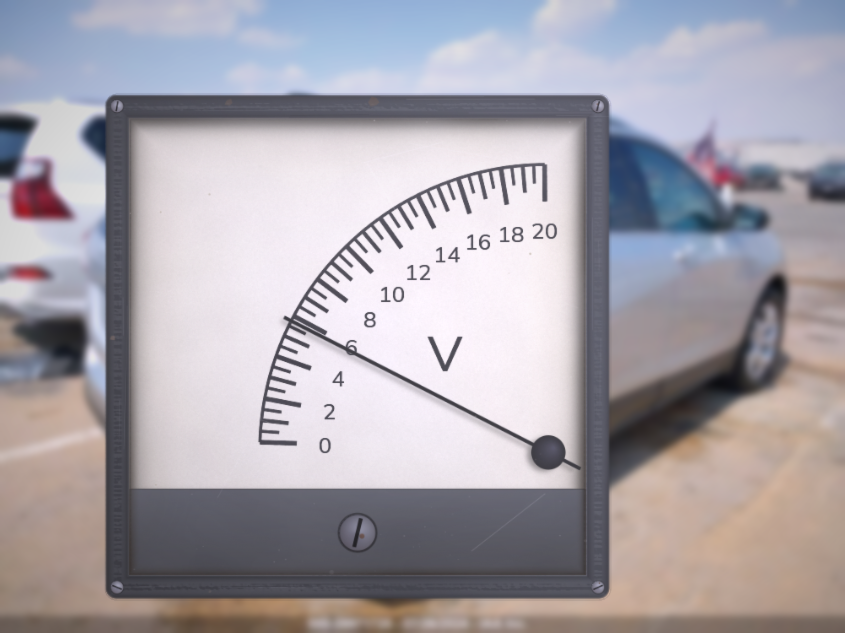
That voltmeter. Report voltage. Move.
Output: 5.75 V
